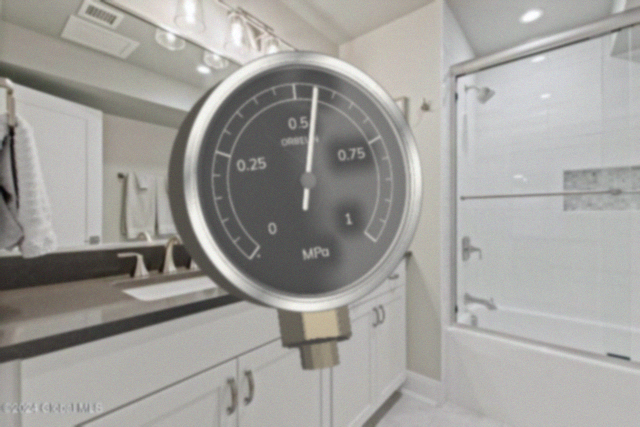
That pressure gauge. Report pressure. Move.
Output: 0.55 MPa
